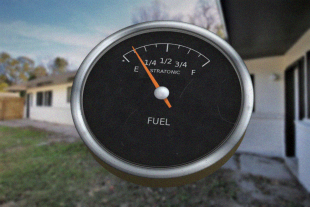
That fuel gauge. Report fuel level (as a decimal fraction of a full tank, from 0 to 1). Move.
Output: 0.125
